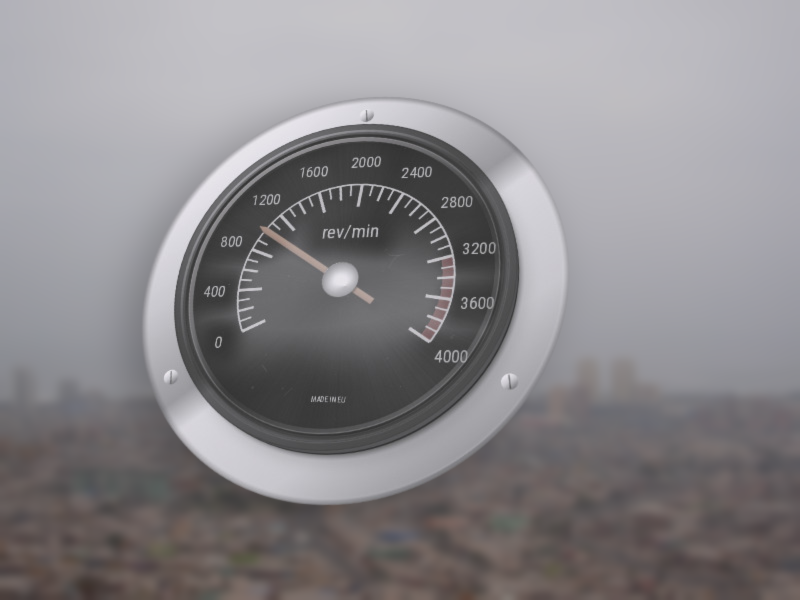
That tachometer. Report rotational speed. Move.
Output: 1000 rpm
